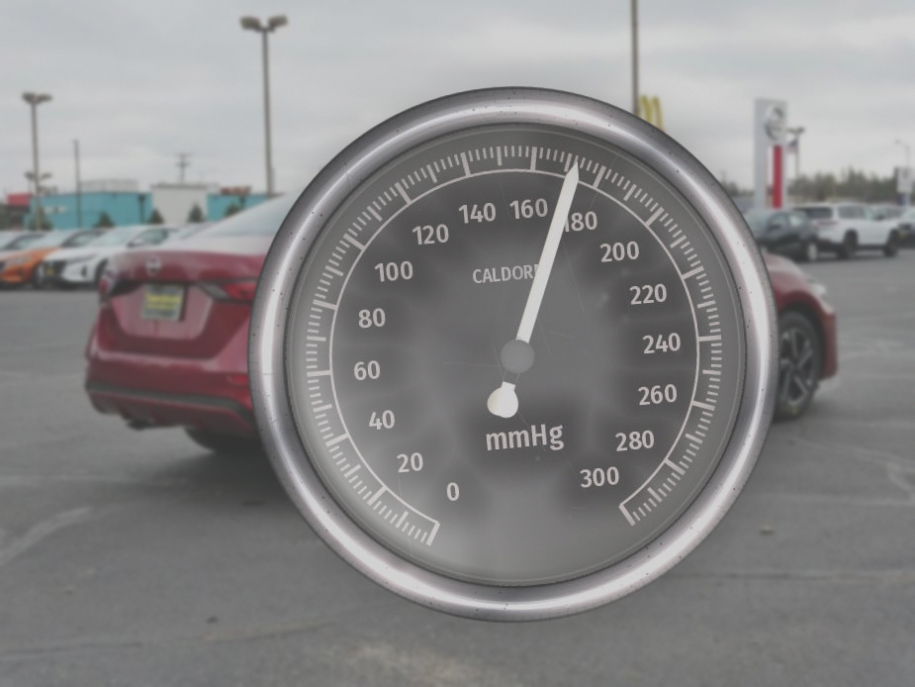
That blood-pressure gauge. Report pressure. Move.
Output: 172 mmHg
